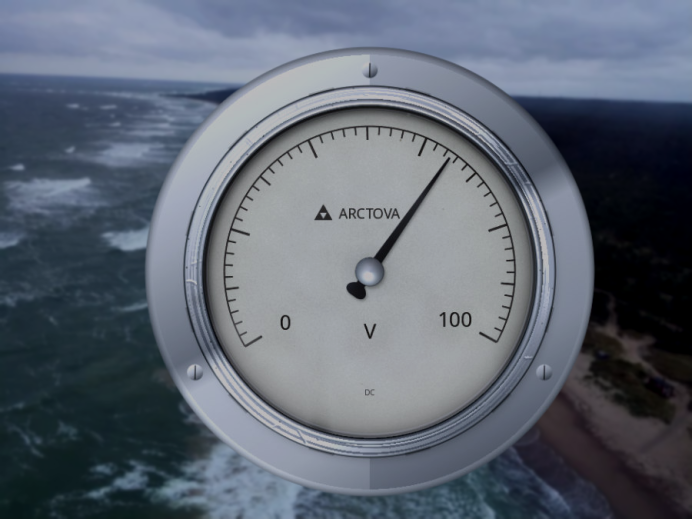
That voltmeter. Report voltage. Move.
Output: 65 V
